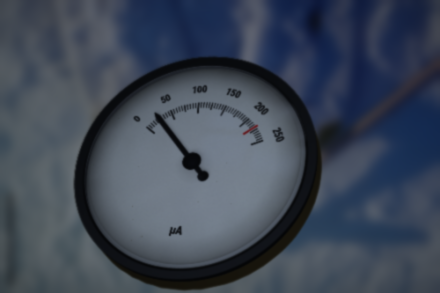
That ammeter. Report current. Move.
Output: 25 µA
